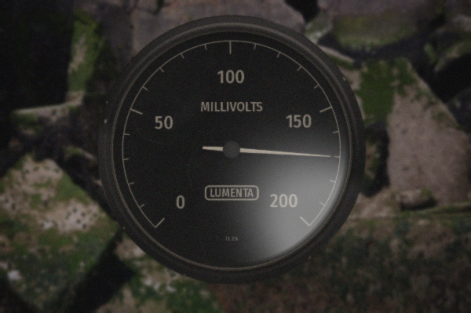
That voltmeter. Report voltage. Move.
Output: 170 mV
